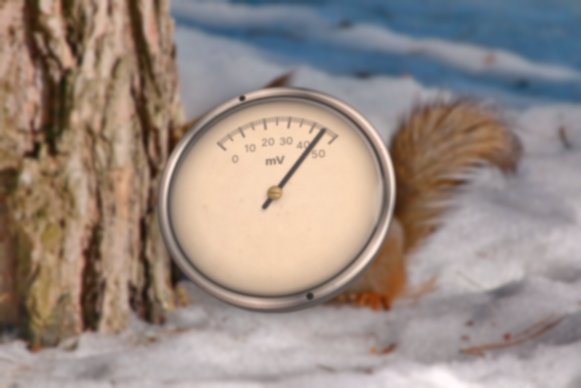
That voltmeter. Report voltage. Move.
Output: 45 mV
